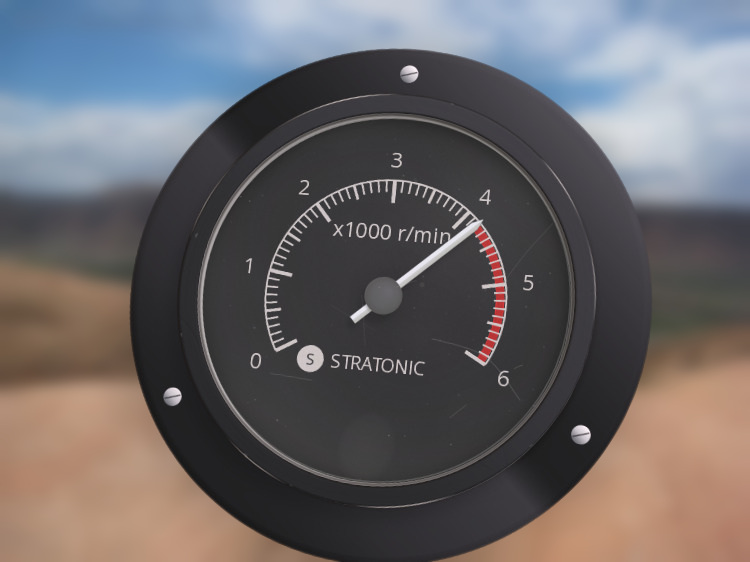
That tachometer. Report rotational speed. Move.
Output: 4200 rpm
